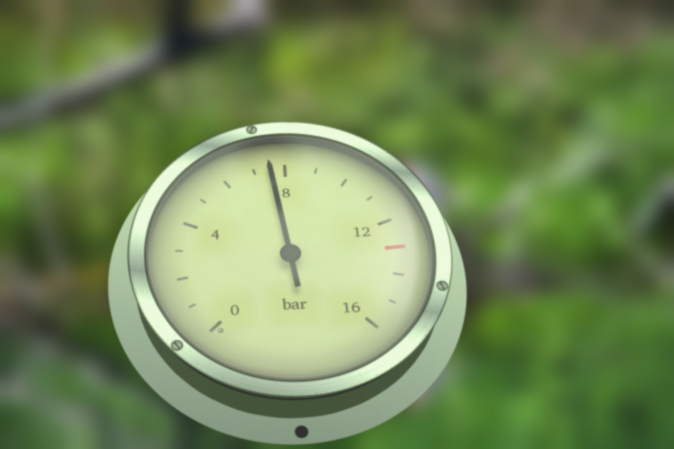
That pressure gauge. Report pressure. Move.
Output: 7.5 bar
